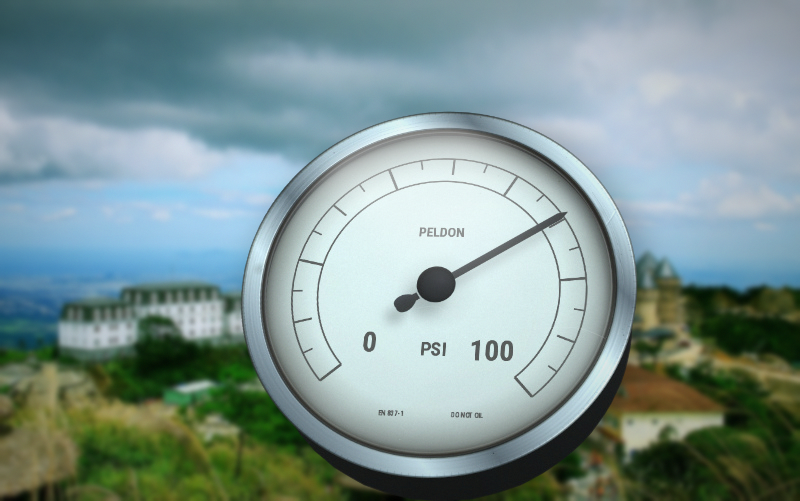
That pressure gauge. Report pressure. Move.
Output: 70 psi
